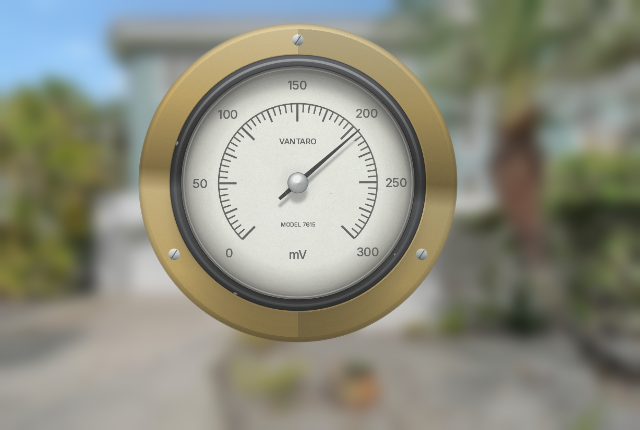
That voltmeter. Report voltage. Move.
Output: 205 mV
